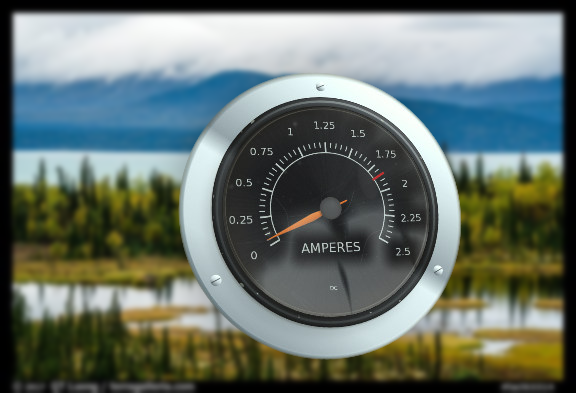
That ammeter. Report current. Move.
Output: 0.05 A
